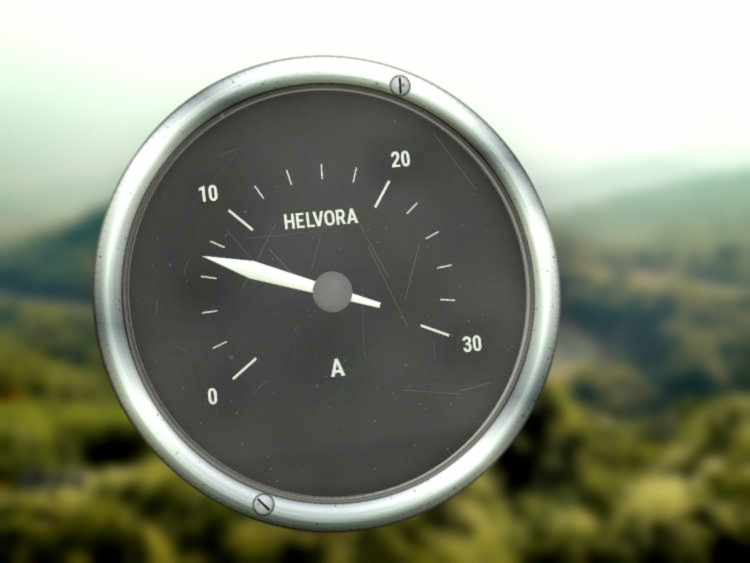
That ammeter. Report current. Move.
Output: 7 A
